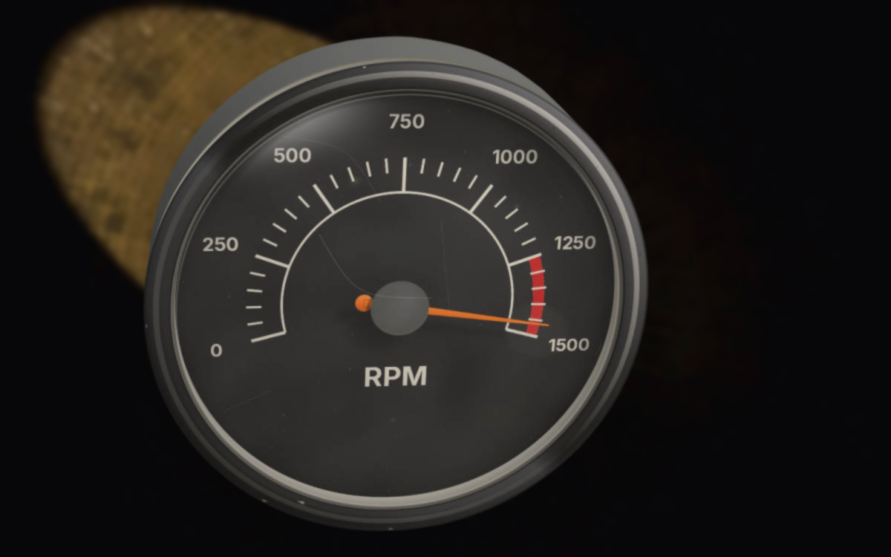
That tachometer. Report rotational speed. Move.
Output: 1450 rpm
